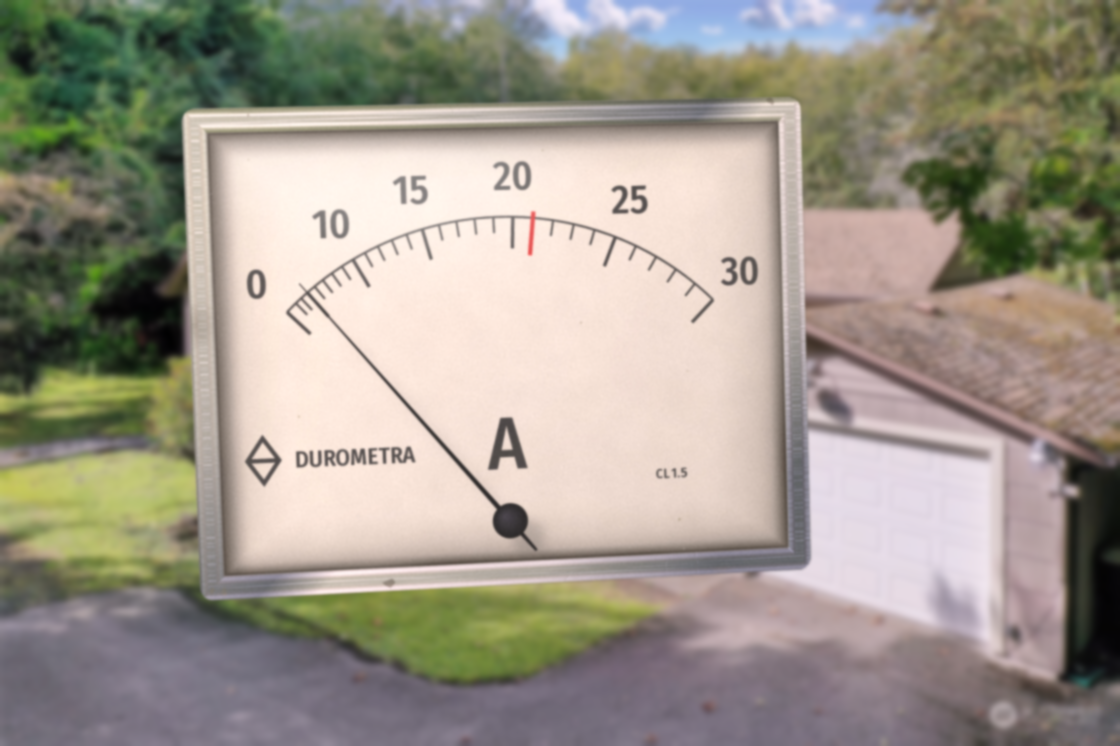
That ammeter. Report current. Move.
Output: 5 A
